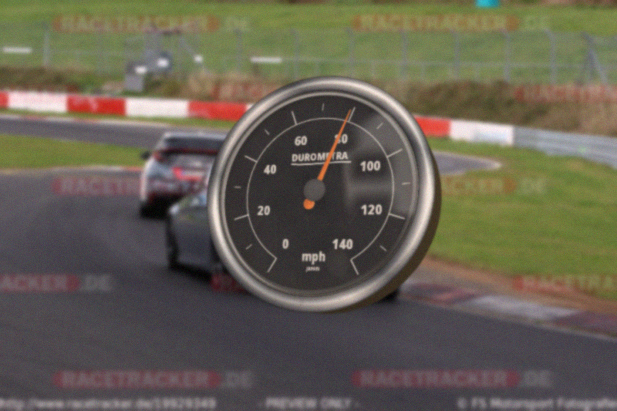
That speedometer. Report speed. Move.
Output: 80 mph
